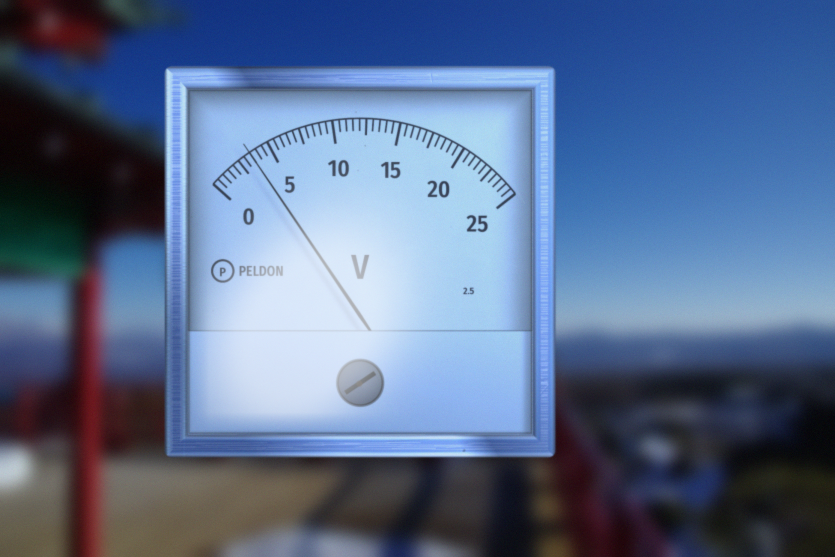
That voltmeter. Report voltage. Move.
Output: 3.5 V
